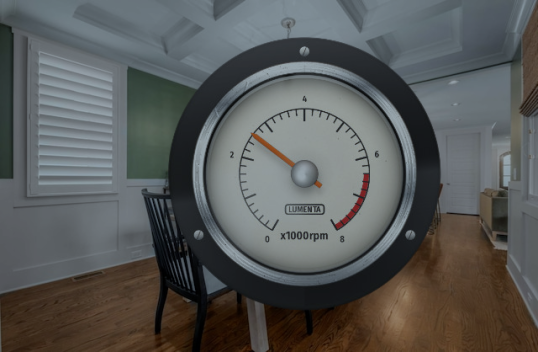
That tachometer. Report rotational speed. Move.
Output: 2600 rpm
